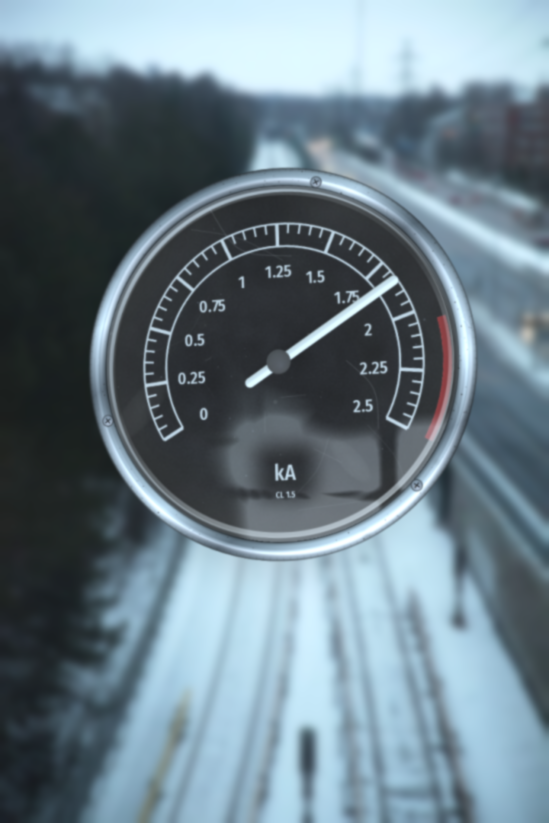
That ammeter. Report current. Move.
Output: 1.85 kA
